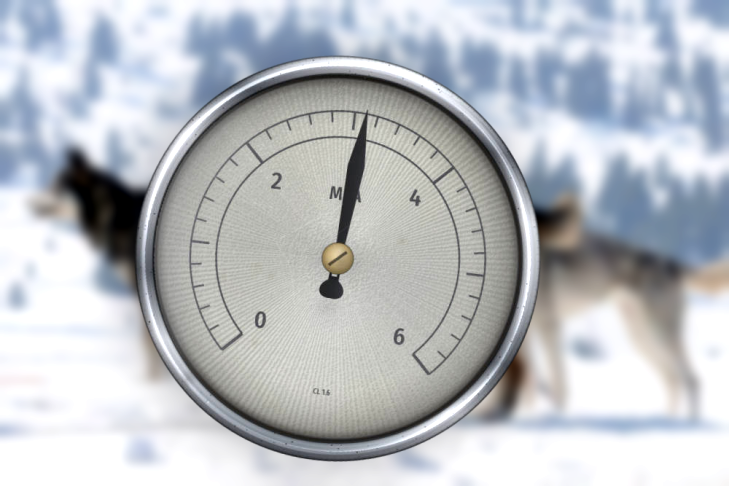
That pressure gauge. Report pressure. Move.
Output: 3.1 MPa
